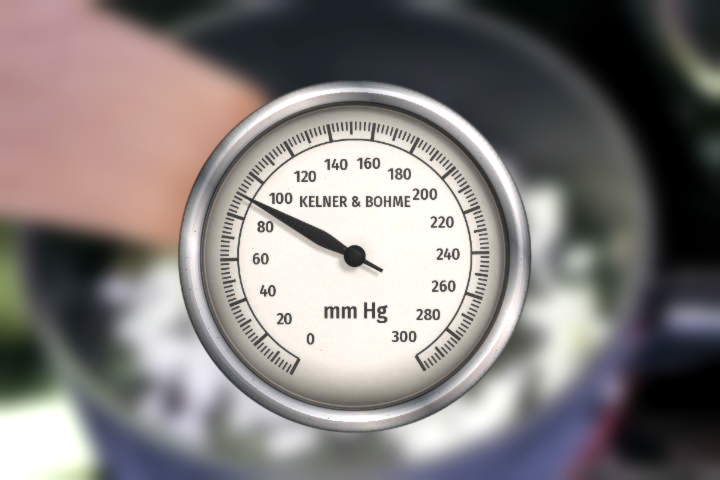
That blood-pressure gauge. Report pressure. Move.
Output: 90 mmHg
